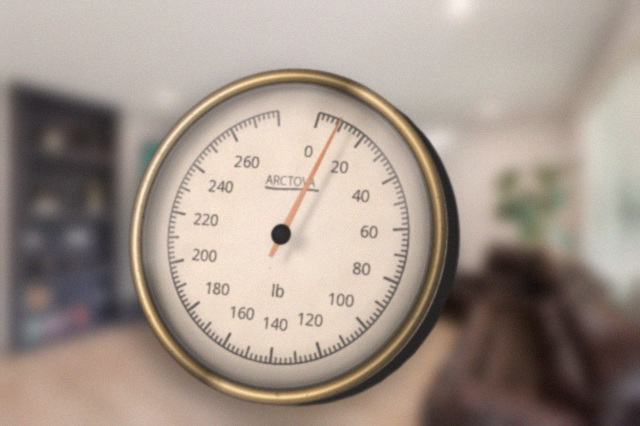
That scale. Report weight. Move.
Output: 10 lb
